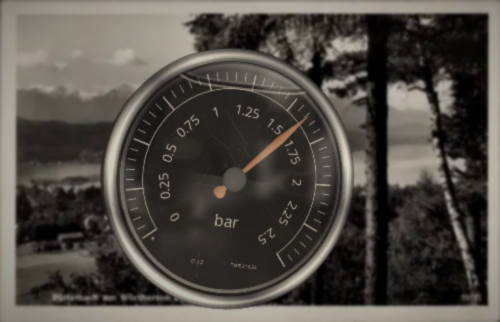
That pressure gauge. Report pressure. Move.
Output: 1.6 bar
